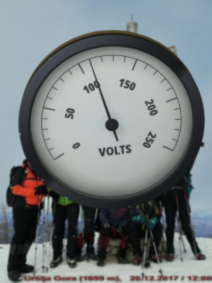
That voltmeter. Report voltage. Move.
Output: 110 V
